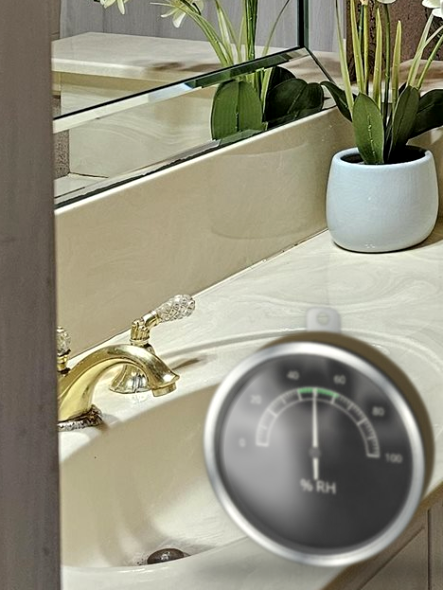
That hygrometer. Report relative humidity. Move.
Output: 50 %
